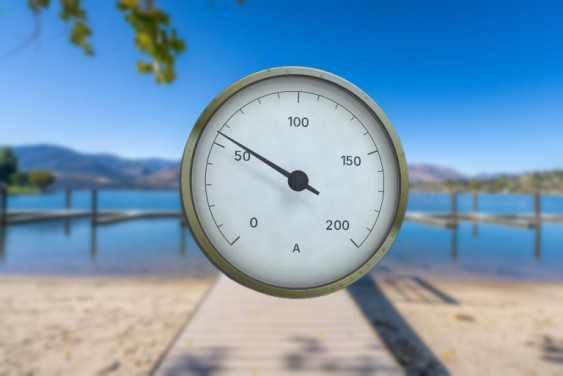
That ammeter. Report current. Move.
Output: 55 A
